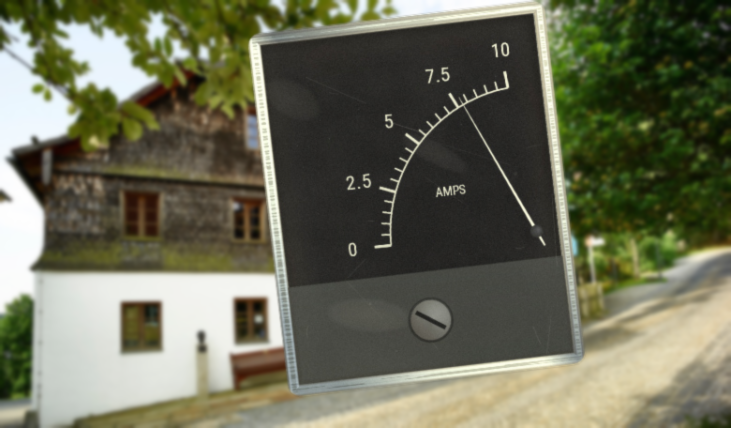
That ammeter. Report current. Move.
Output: 7.75 A
